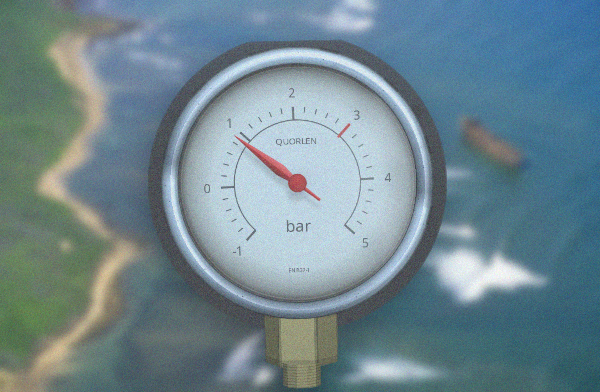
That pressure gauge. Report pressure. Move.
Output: 0.9 bar
